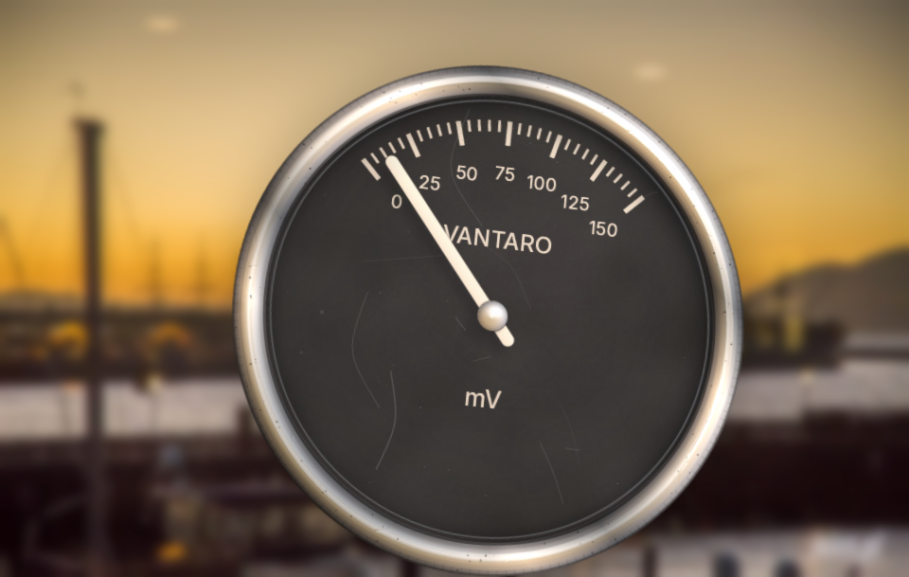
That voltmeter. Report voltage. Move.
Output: 10 mV
